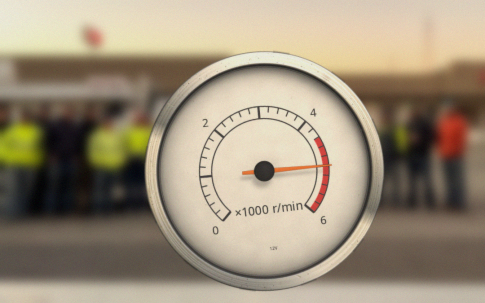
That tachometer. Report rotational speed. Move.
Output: 5000 rpm
